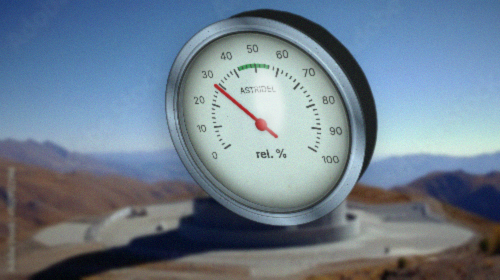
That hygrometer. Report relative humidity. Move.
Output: 30 %
